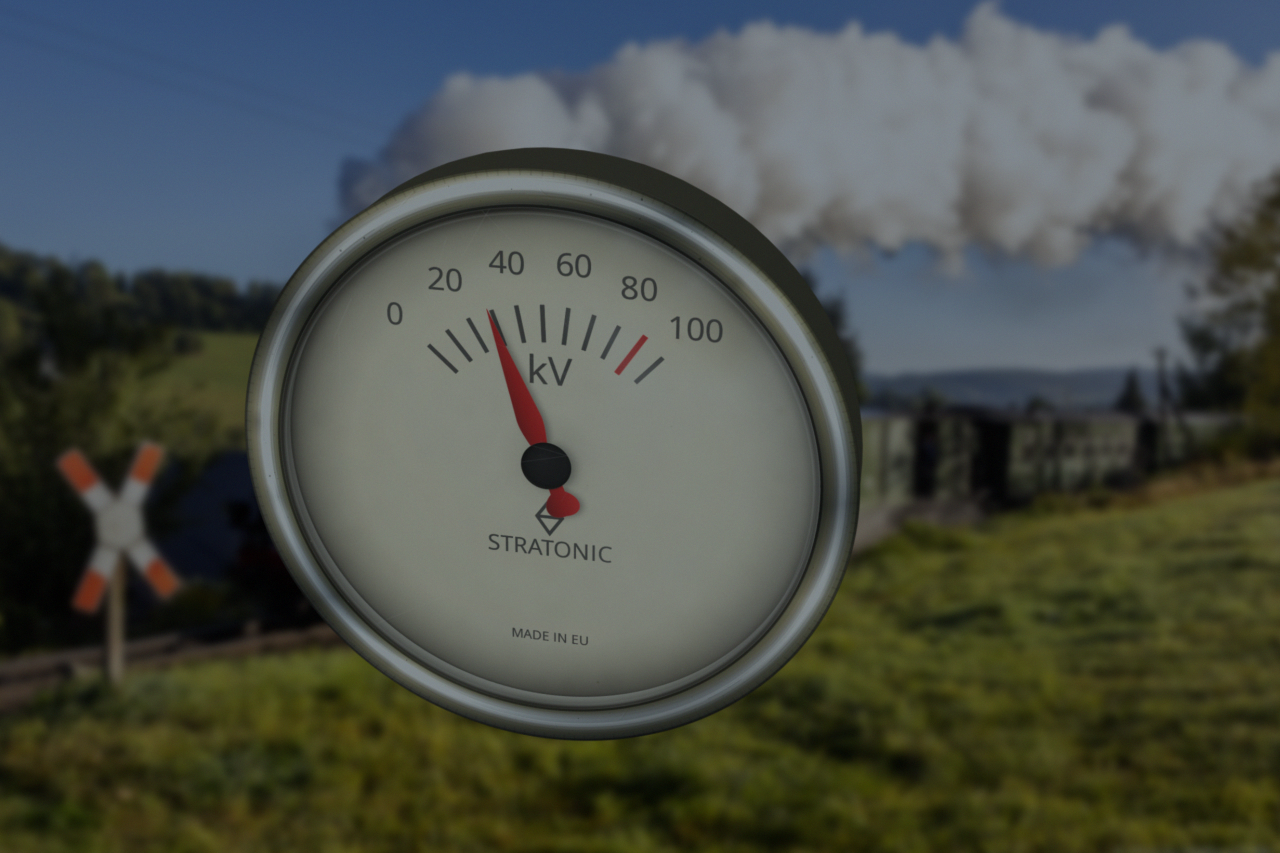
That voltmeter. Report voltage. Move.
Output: 30 kV
